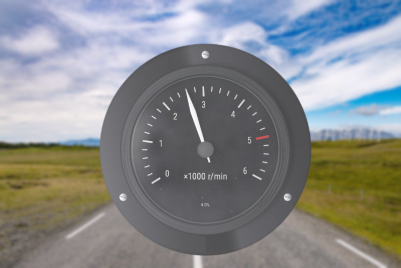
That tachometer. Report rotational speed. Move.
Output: 2600 rpm
